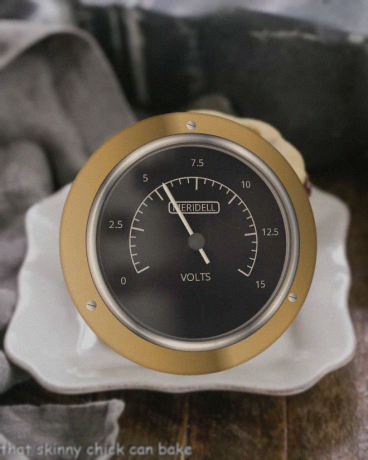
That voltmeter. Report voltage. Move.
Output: 5.5 V
